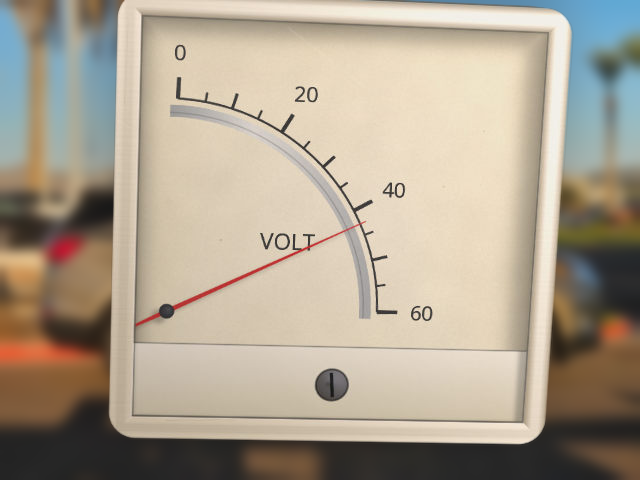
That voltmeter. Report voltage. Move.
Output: 42.5 V
